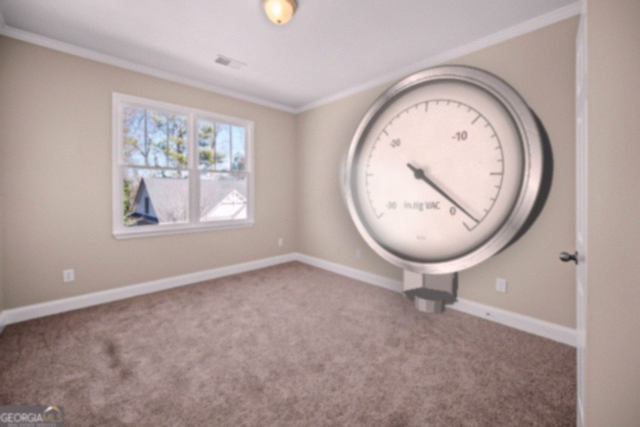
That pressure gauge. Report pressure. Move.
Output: -1 inHg
